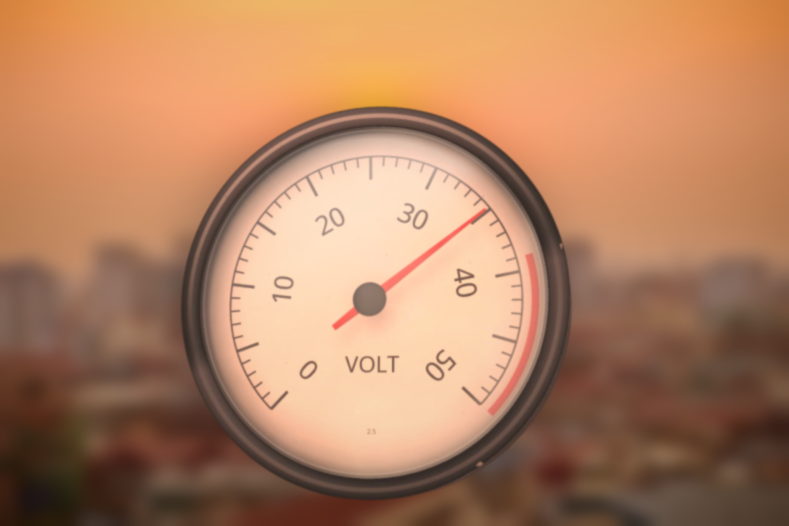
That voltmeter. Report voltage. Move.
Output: 35 V
